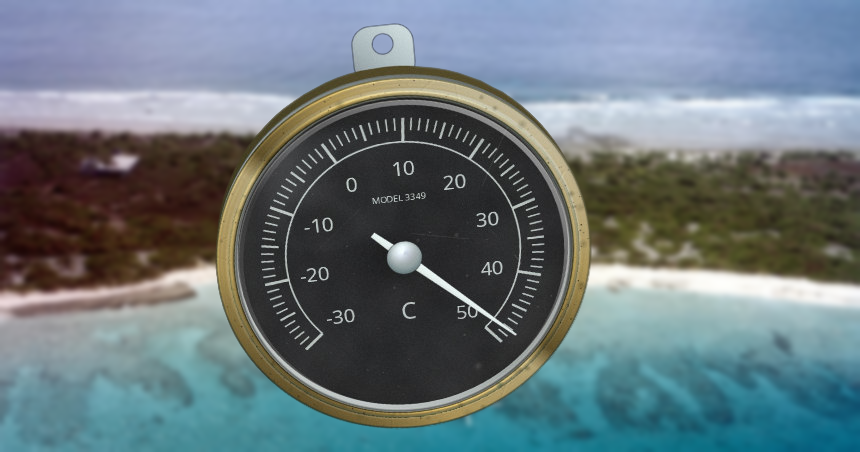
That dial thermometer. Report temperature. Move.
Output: 48 °C
